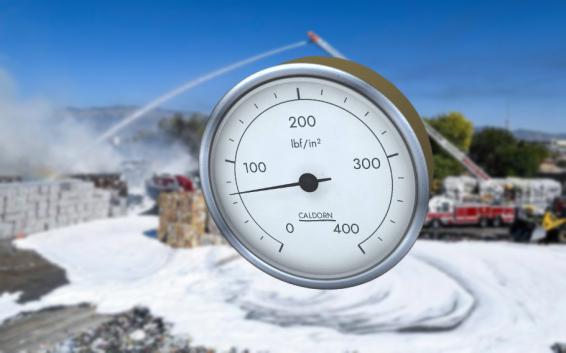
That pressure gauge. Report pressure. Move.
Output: 70 psi
